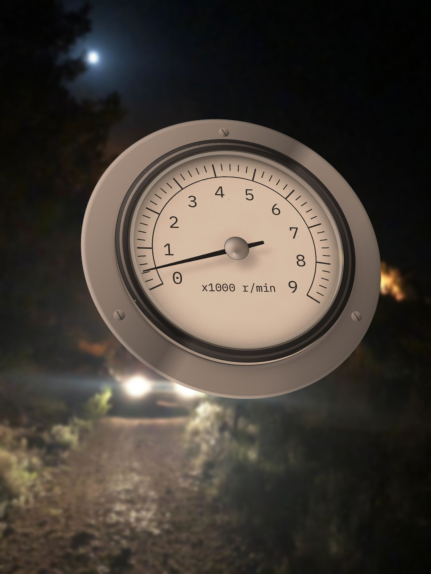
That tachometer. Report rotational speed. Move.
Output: 400 rpm
